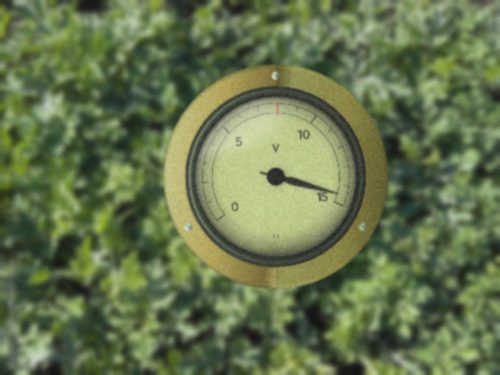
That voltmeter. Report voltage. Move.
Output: 14.5 V
